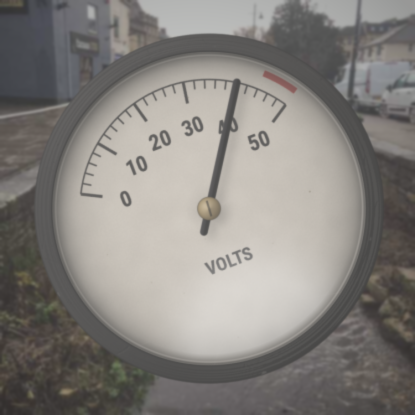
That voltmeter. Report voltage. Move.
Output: 40 V
